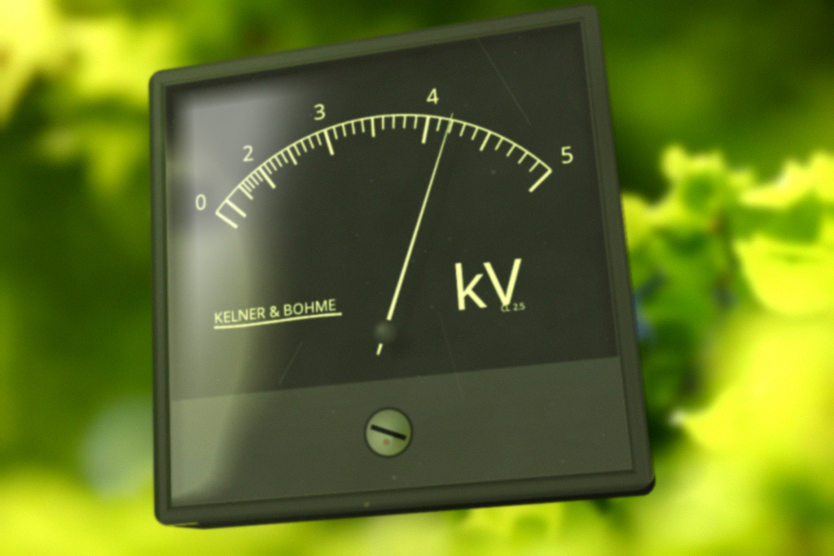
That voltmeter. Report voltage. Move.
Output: 4.2 kV
